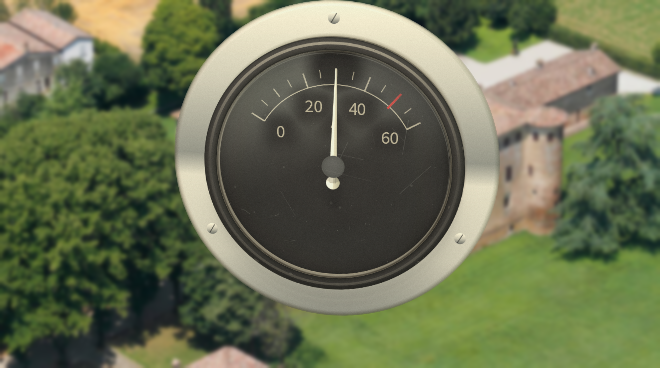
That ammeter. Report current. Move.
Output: 30 A
